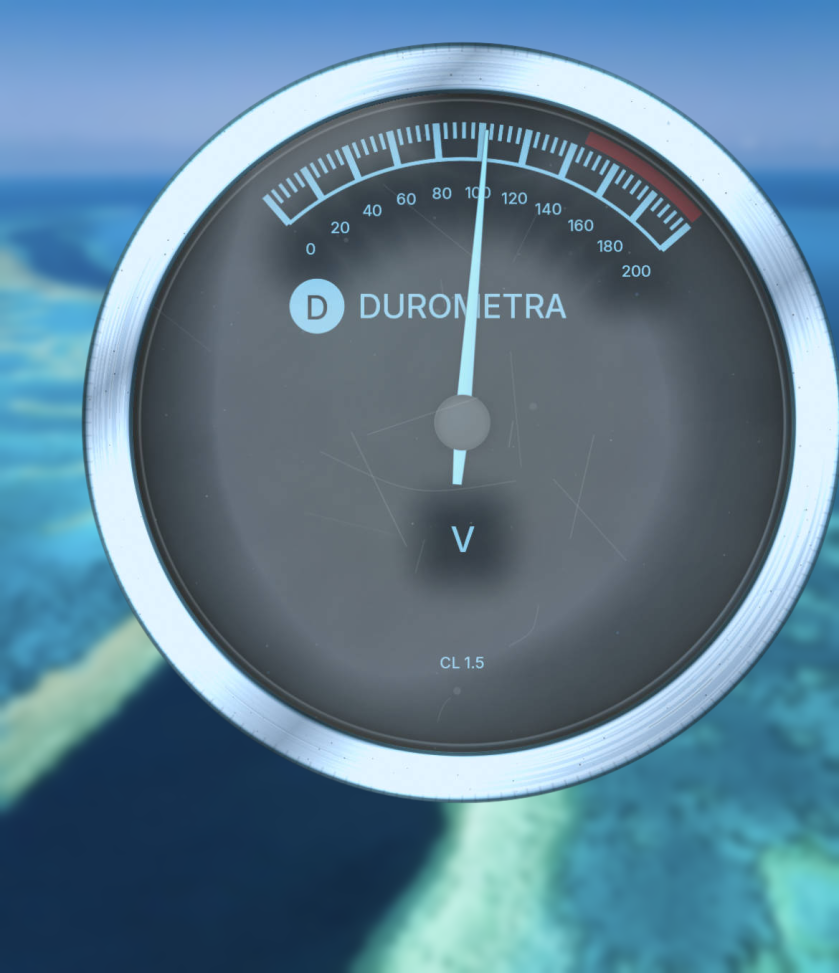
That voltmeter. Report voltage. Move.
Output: 102 V
